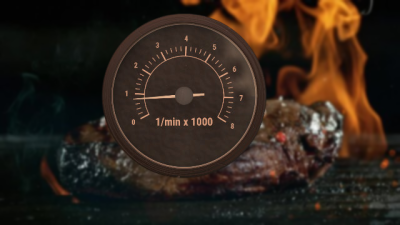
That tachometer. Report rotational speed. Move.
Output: 800 rpm
